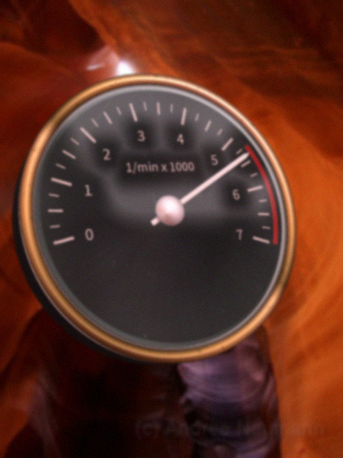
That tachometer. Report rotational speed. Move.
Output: 5375 rpm
